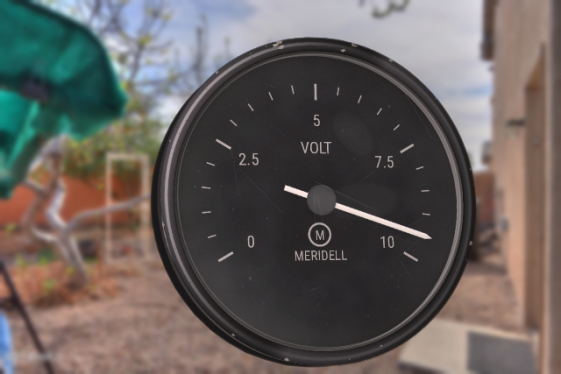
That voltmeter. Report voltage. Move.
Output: 9.5 V
